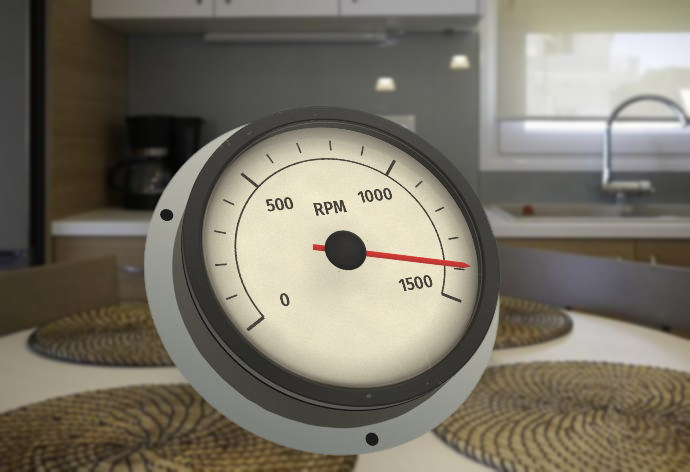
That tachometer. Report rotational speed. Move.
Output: 1400 rpm
